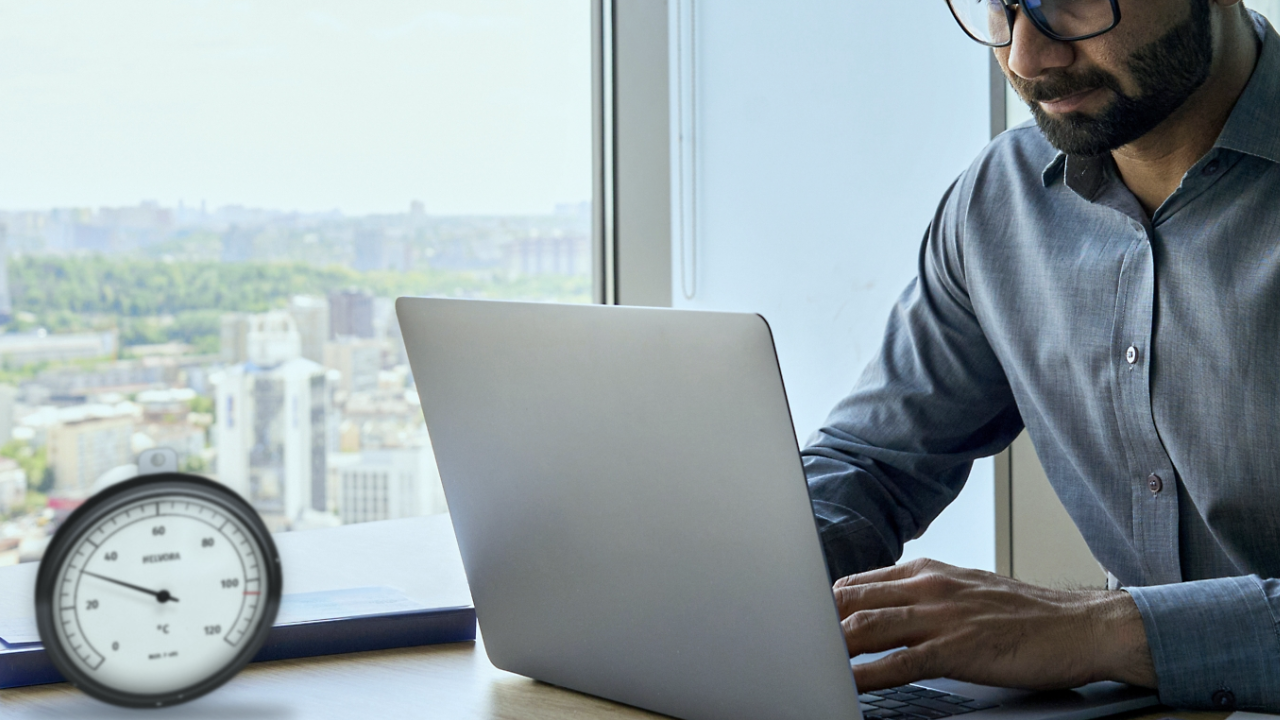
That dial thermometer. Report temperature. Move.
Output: 32 °C
